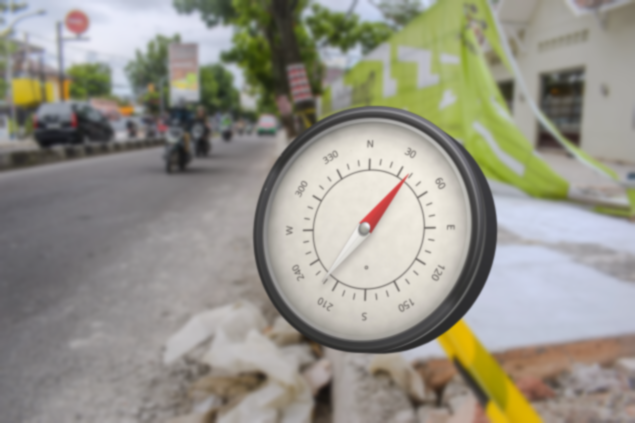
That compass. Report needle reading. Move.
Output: 40 °
